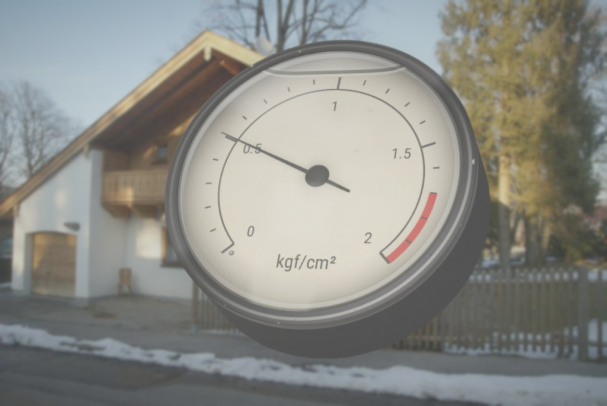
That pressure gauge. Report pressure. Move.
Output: 0.5 kg/cm²
